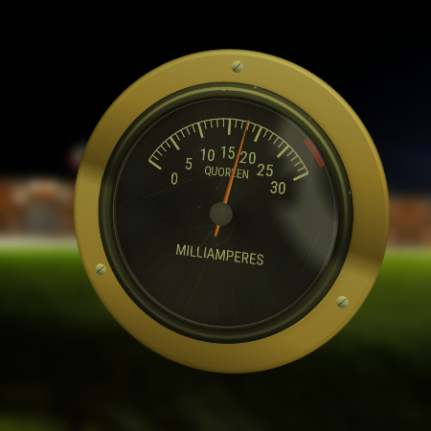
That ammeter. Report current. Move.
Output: 18 mA
